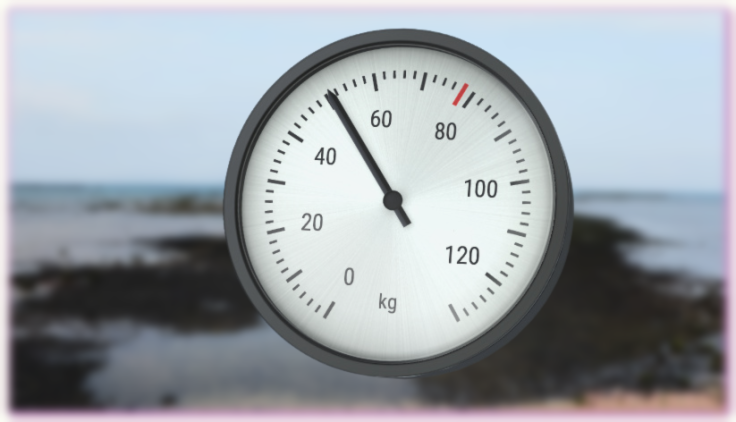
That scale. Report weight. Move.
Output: 51 kg
